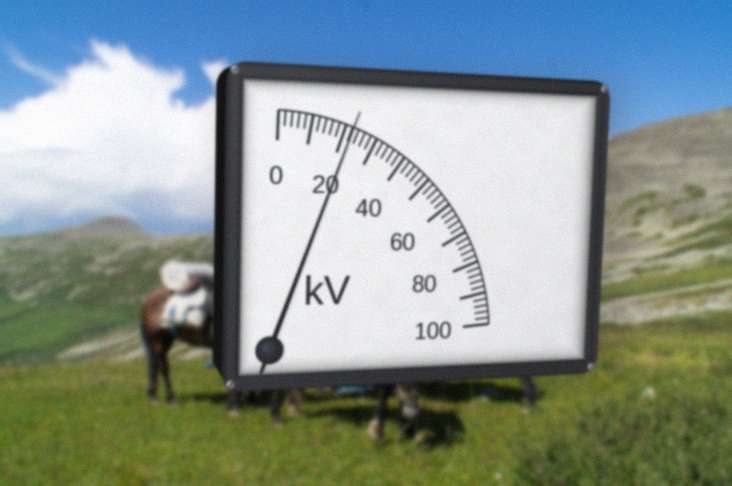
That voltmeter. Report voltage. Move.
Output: 22 kV
